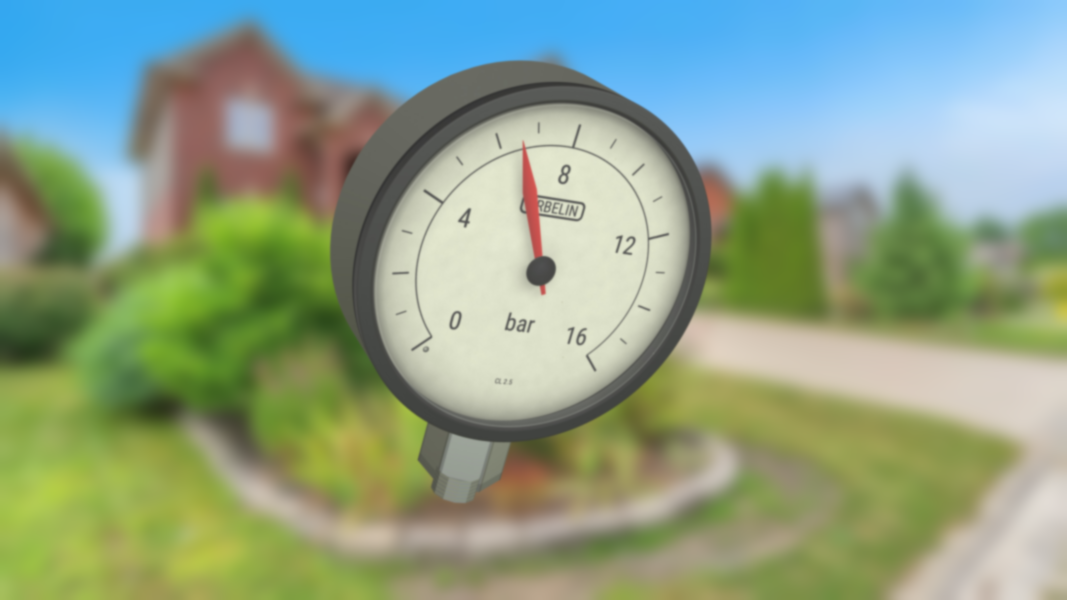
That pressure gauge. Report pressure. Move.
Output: 6.5 bar
